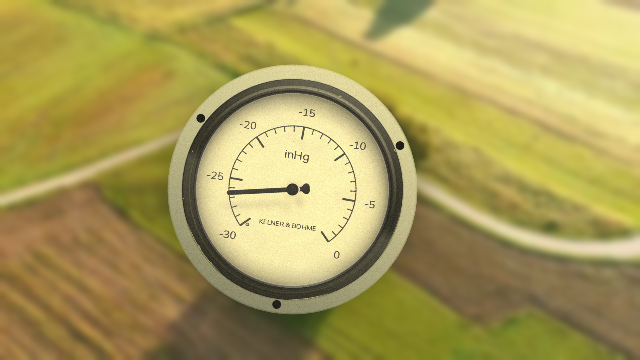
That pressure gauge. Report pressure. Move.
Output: -26.5 inHg
